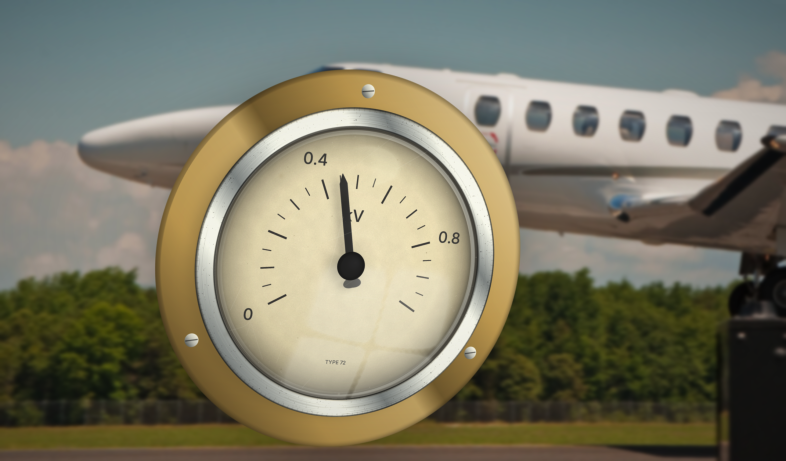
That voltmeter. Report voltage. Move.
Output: 0.45 kV
